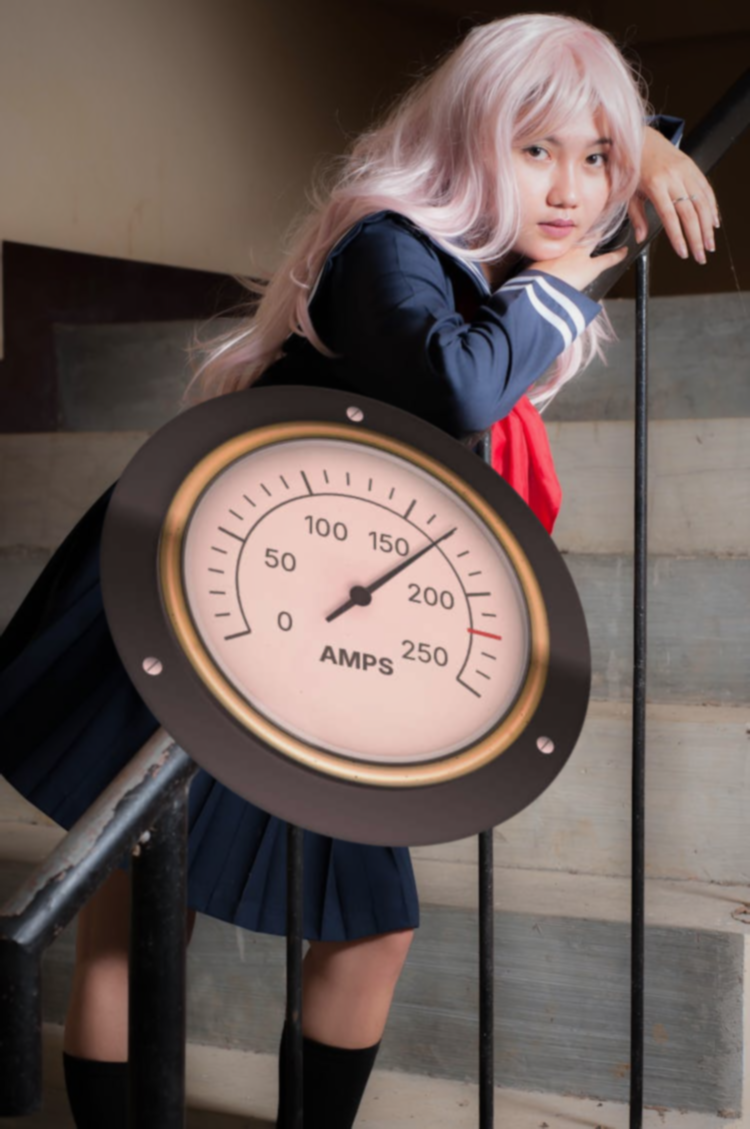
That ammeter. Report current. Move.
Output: 170 A
